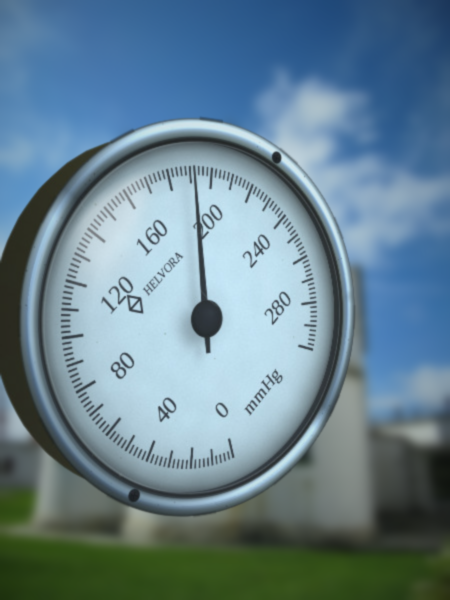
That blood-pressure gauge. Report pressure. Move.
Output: 190 mmHg
